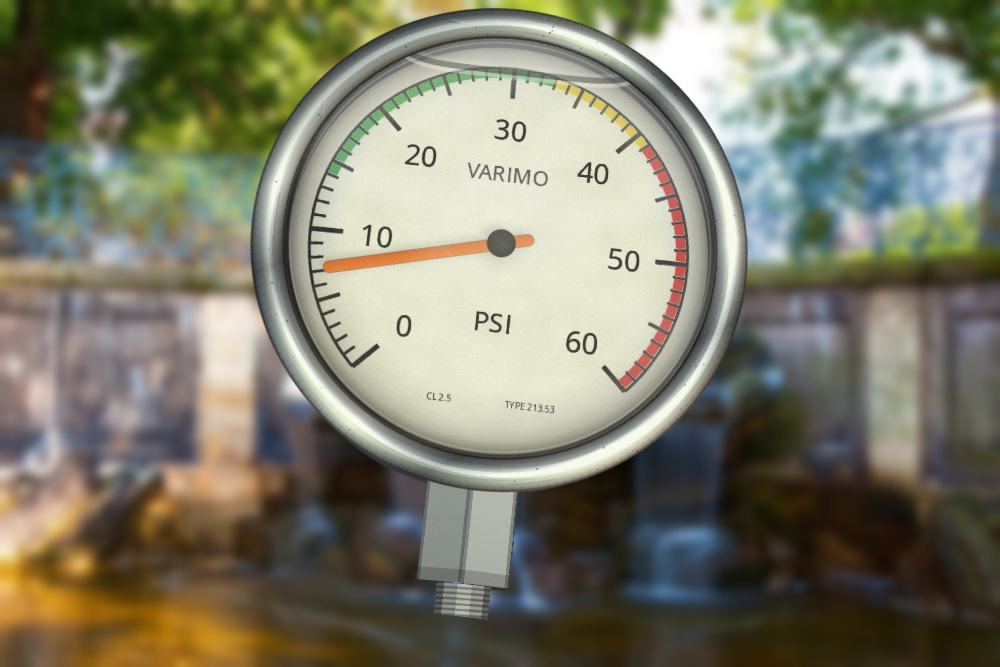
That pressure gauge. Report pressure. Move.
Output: 7 psi
